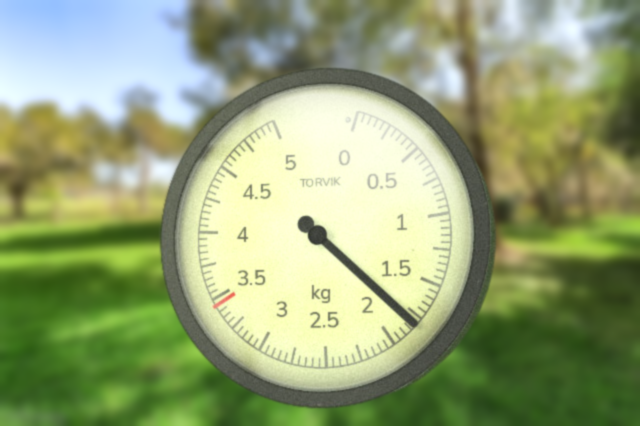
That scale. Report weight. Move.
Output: 1.8 kg
